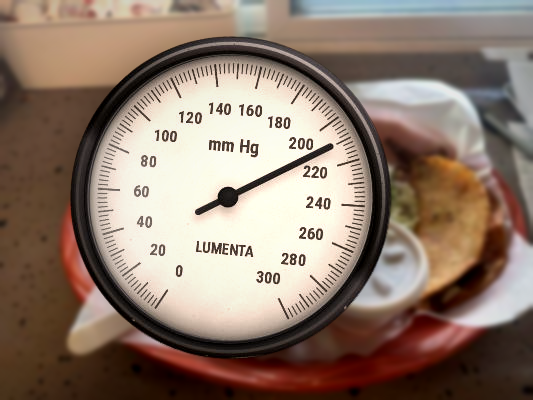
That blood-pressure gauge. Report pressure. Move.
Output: 210 mmHg
